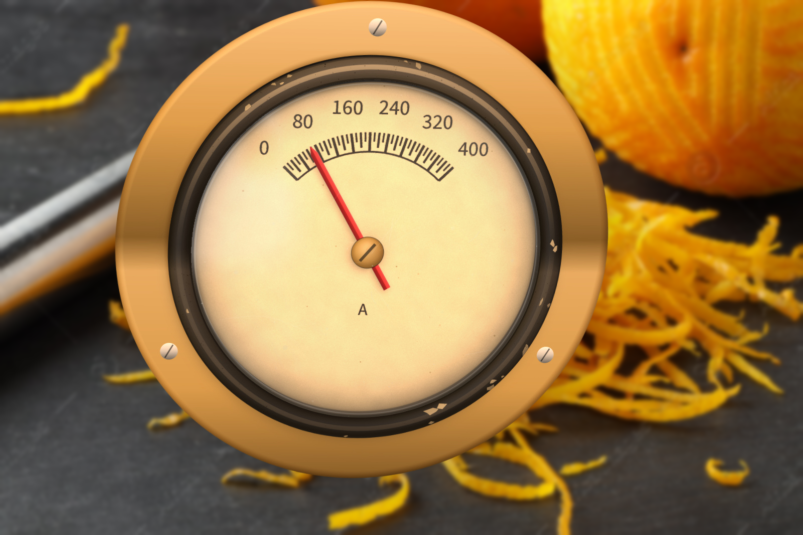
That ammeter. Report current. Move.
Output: 70 A
